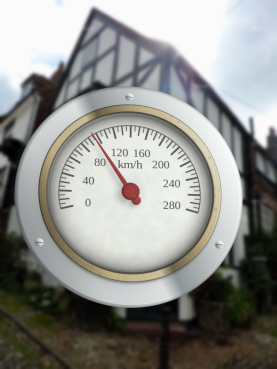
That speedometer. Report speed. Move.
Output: 95 km/h
